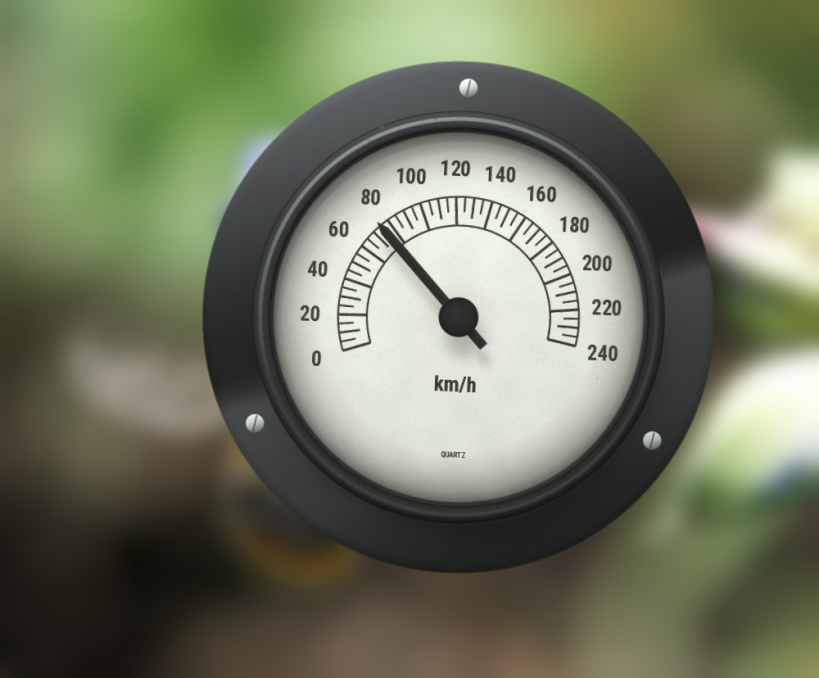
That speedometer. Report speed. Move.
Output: 75 km/h
